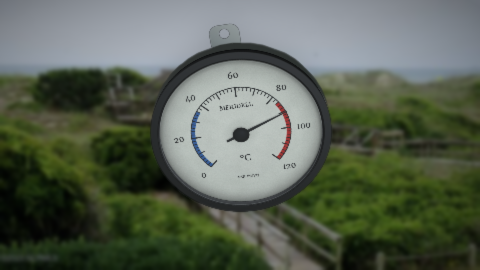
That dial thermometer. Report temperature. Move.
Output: 90 °C
